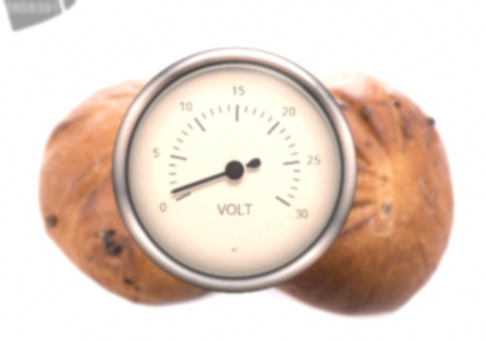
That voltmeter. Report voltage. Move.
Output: 1 V
